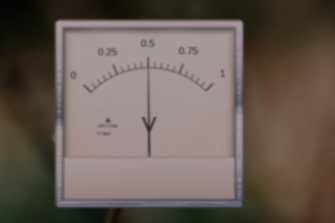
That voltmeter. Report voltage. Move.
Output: 0.5 V
